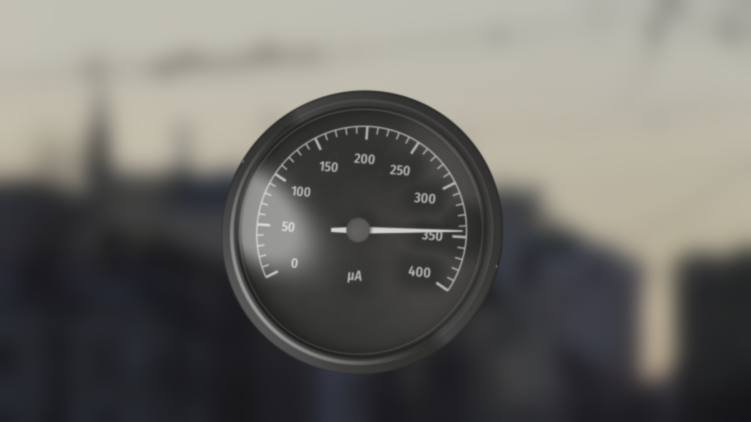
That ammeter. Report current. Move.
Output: 345 µA
